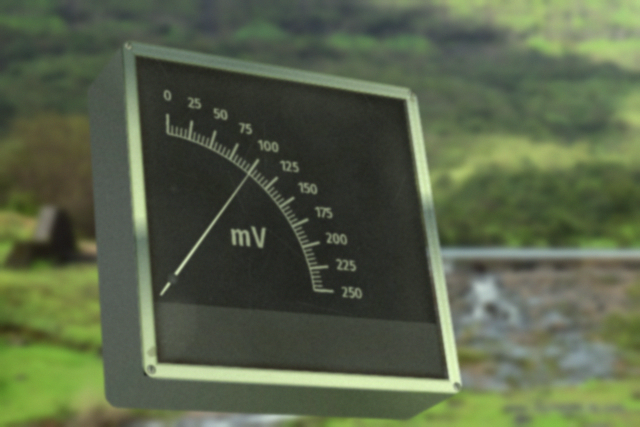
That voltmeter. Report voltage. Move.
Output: 100 mV
